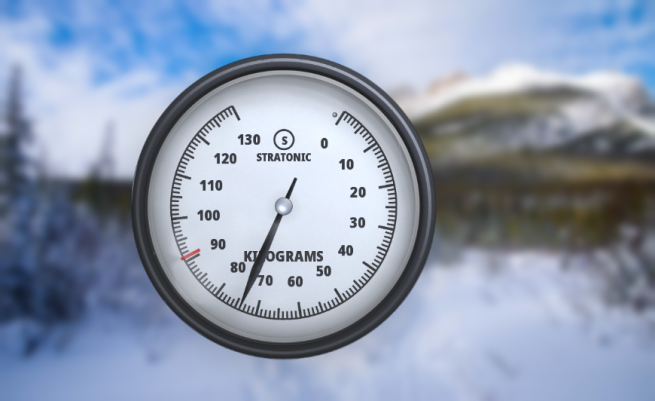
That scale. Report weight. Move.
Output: 74 kg
